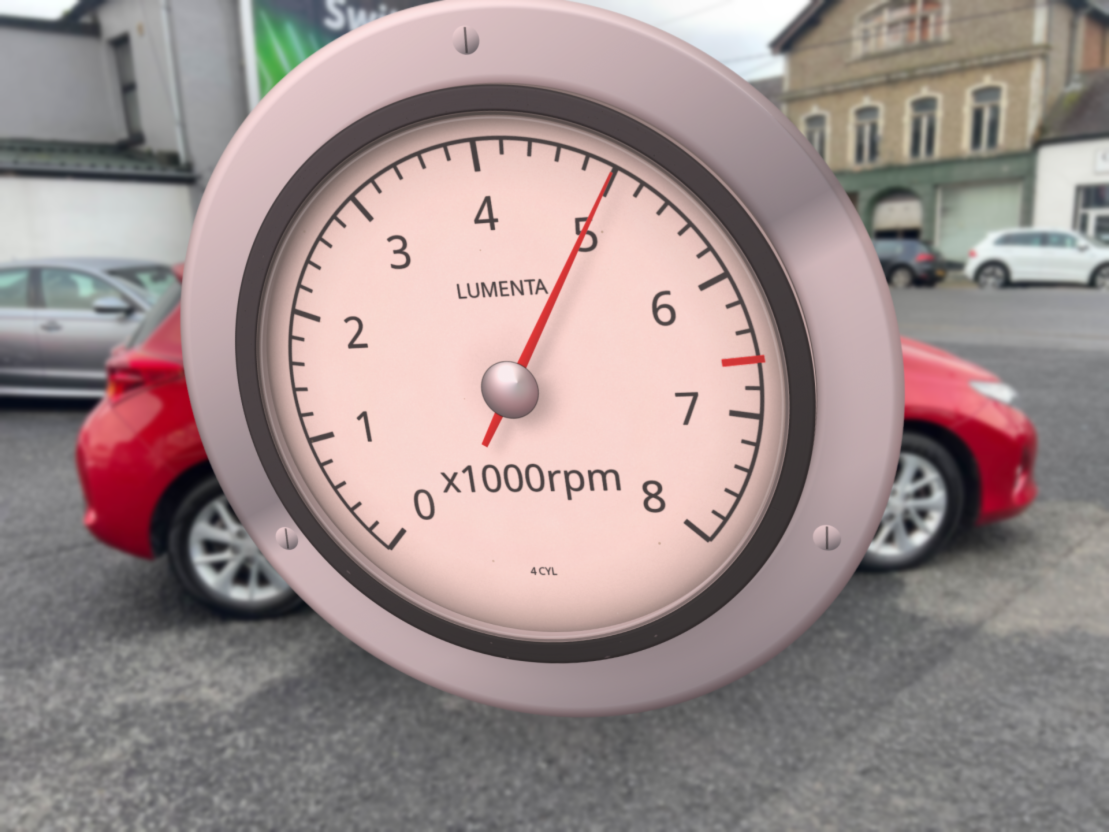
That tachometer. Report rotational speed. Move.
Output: 5000 rpm
